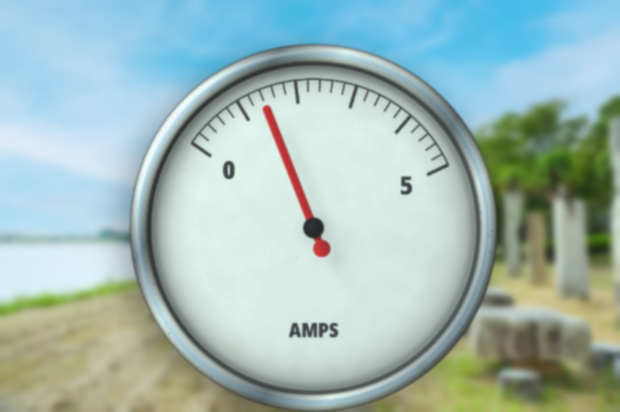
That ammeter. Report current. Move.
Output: 1.4 A
